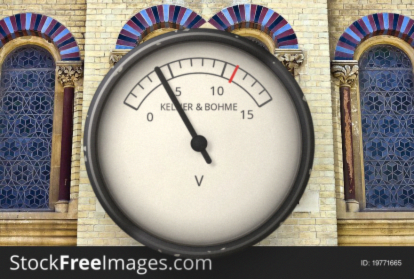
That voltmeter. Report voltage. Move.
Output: 4 V
